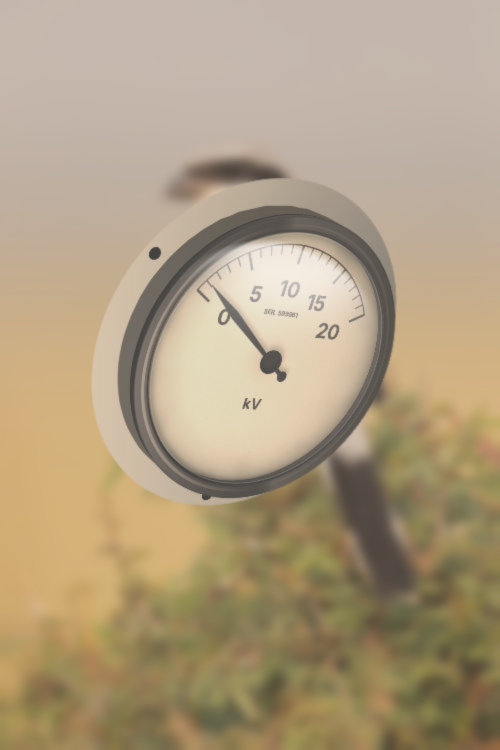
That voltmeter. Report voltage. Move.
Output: 1 kV
